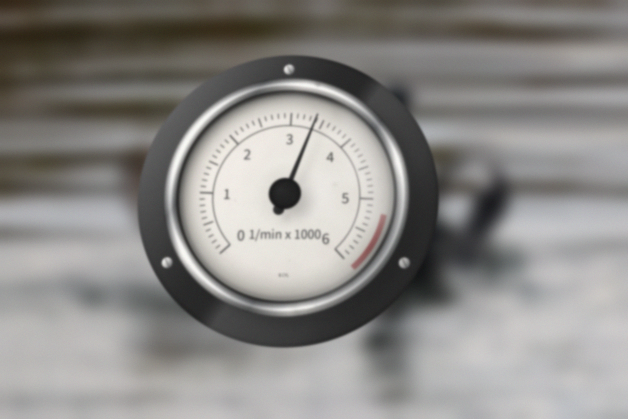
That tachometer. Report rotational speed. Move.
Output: 3400 rpm
